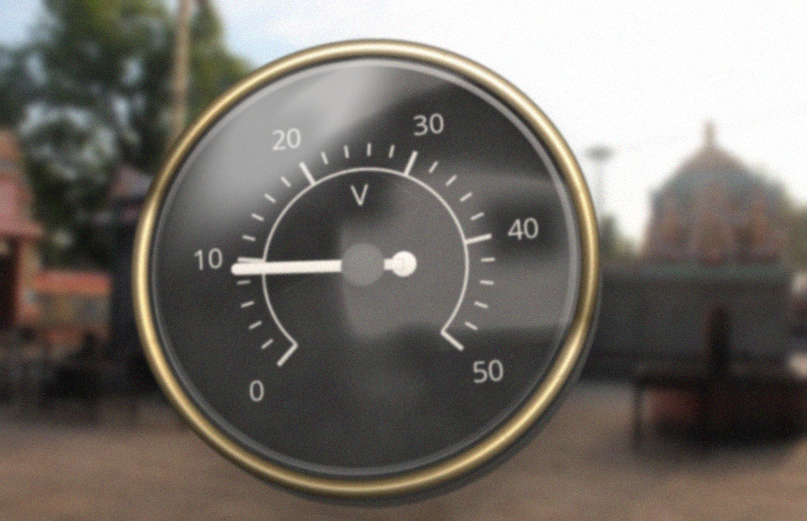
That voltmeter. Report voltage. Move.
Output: 9 V
